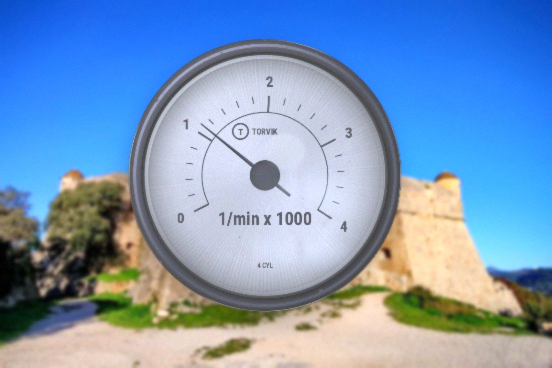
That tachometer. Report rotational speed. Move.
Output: 1100 rpm
